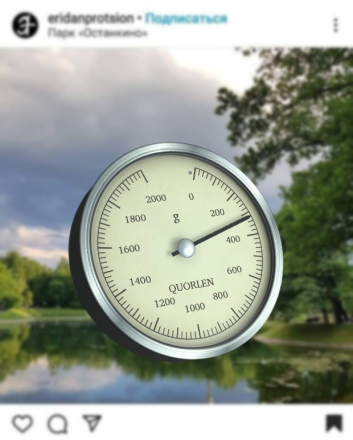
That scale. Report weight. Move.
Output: 320 g
